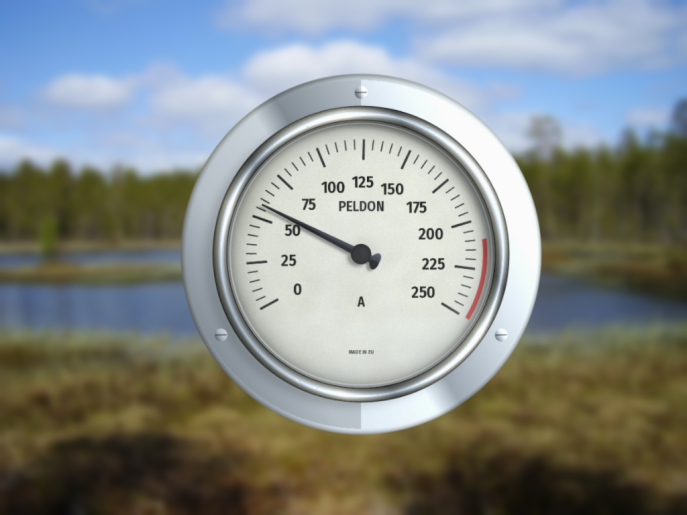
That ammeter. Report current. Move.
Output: 57.5 A
